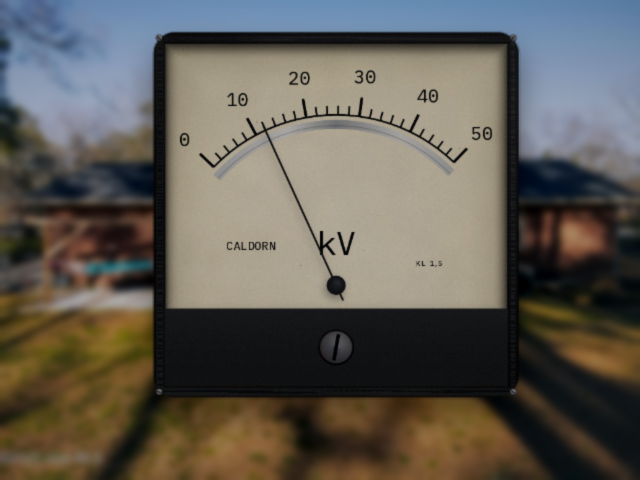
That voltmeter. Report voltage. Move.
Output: 12 kV
